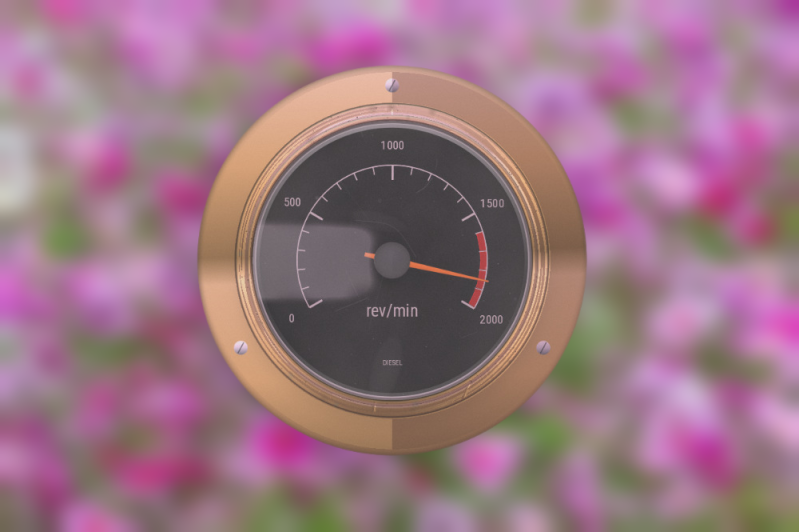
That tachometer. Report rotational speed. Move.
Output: 1850 rpm
